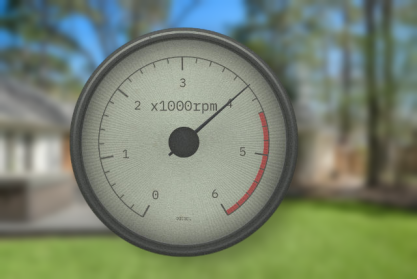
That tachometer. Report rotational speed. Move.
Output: 4000 rpm
